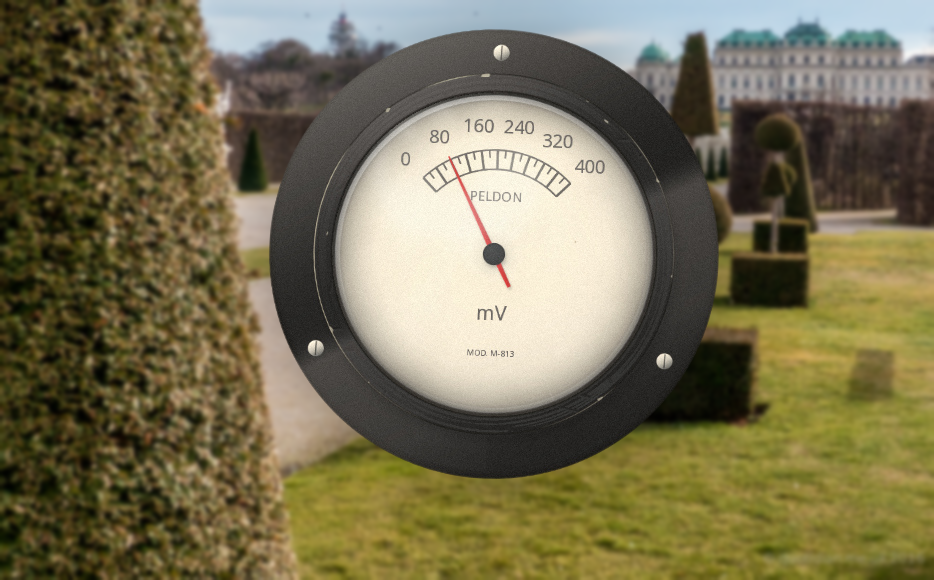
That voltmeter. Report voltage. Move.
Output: 80 mV
